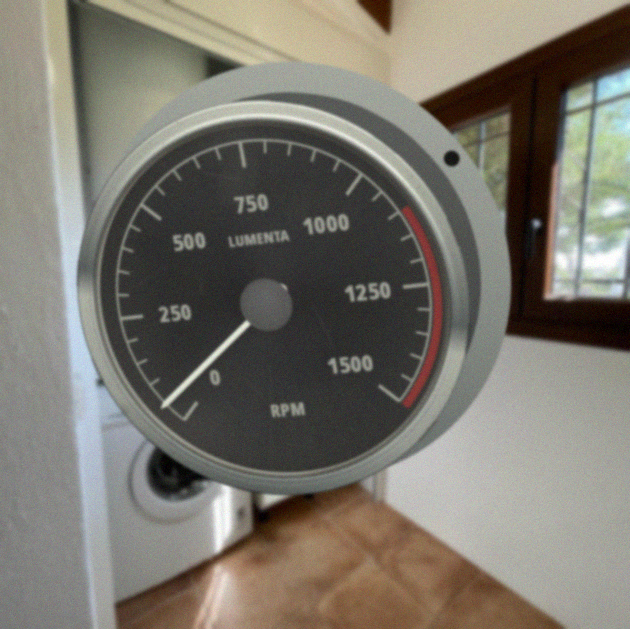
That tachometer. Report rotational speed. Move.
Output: 50 rpm
